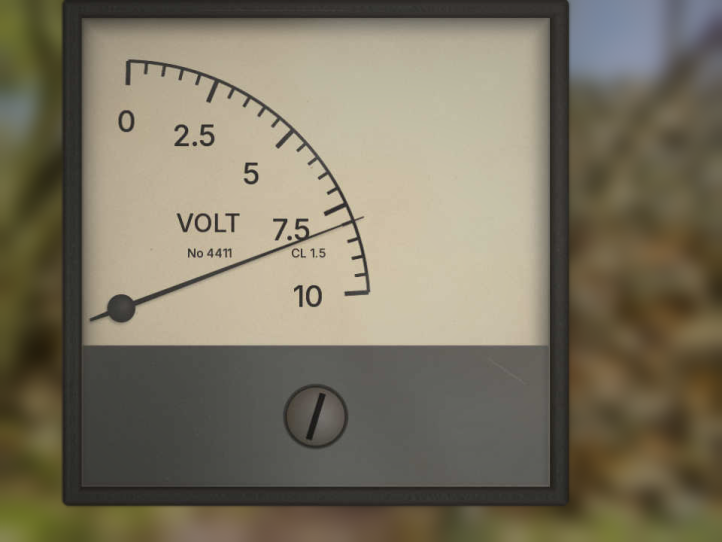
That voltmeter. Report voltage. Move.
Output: 8 V
